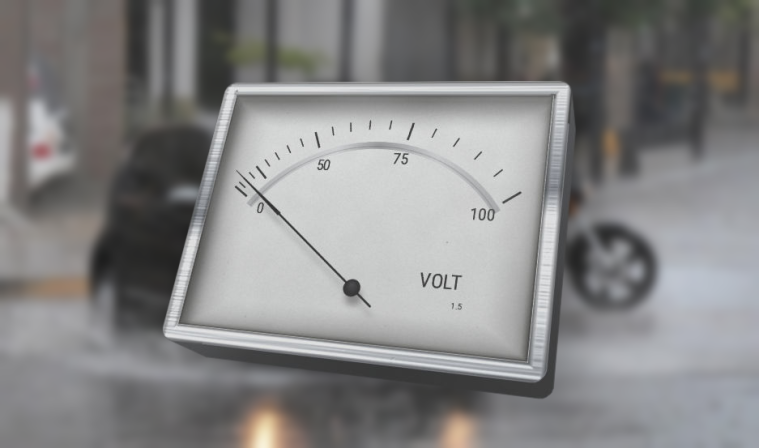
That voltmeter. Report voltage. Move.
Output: 15 V
